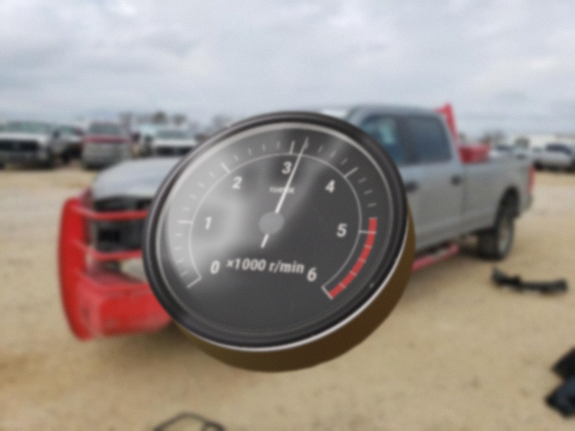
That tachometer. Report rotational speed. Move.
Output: 3200 rpm
